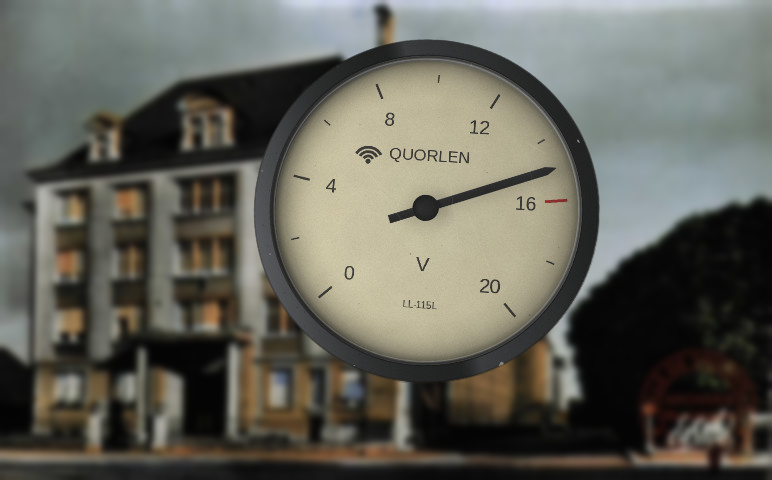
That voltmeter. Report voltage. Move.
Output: 15 V
